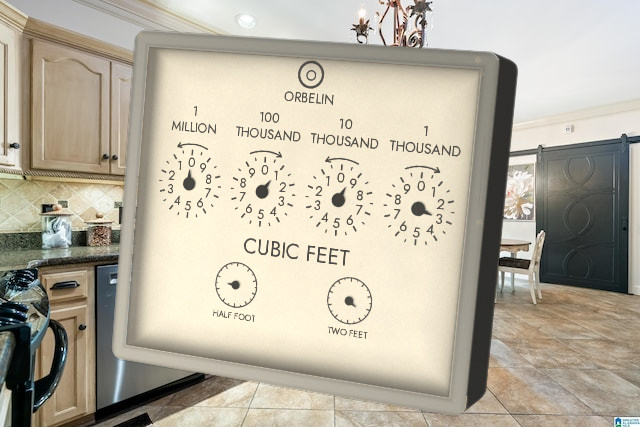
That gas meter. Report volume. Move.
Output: 9300 ft³
